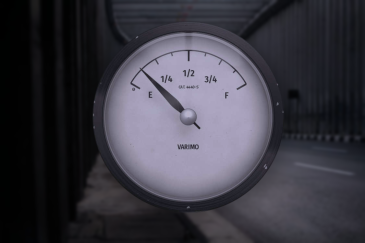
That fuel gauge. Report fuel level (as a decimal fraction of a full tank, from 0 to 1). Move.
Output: 0.125
